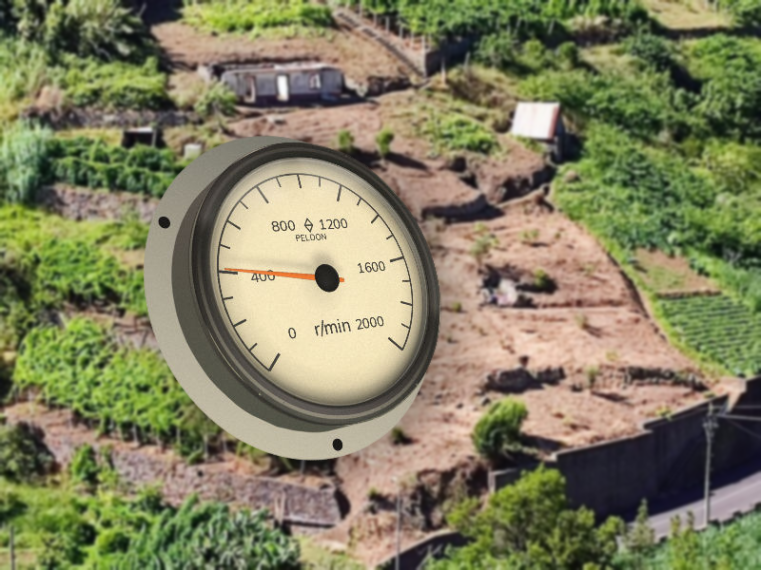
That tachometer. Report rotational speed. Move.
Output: 400 rpm
